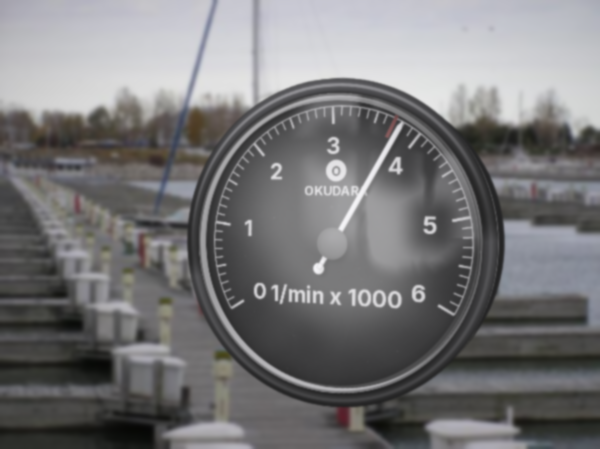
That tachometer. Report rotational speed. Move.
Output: 3800 rpm
